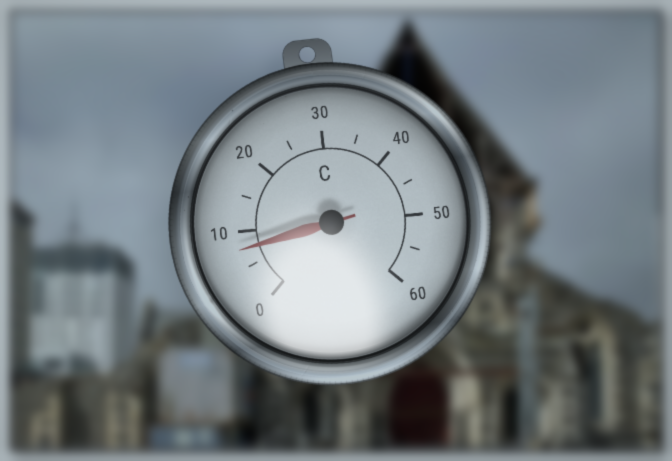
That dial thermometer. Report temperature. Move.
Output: 7.5 °C
